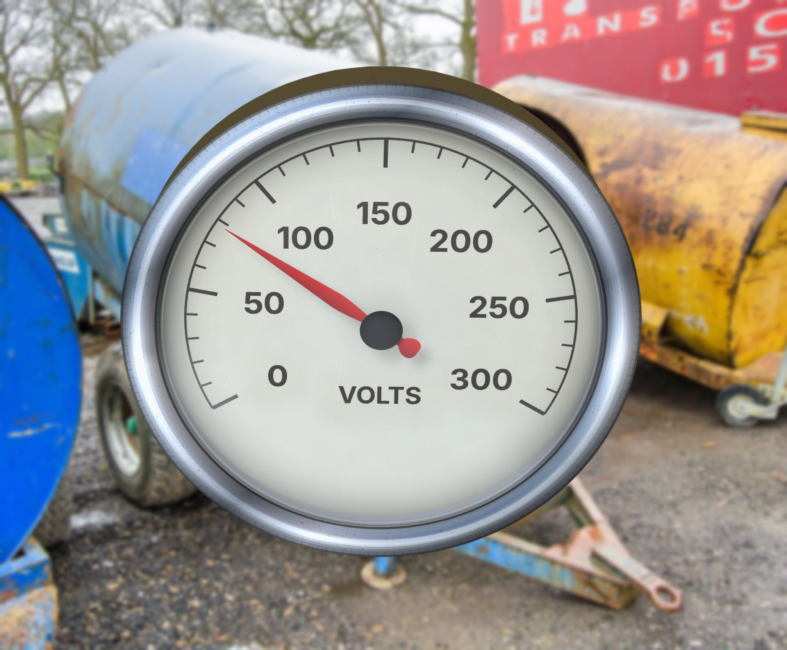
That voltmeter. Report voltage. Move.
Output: 80 V
